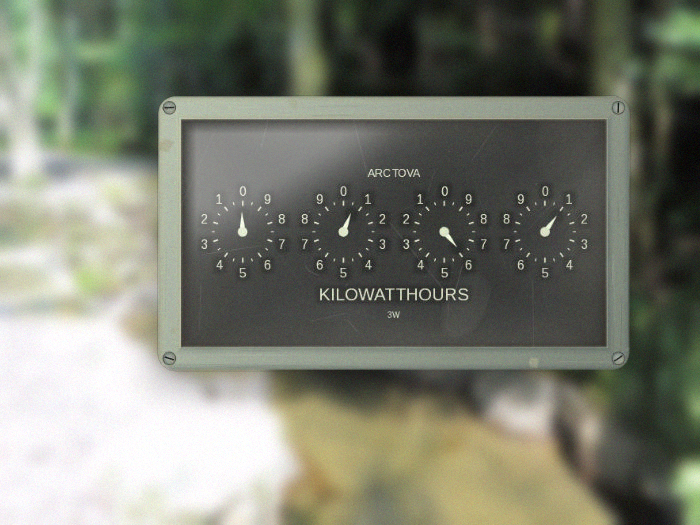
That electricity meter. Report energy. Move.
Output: 61 kWh
